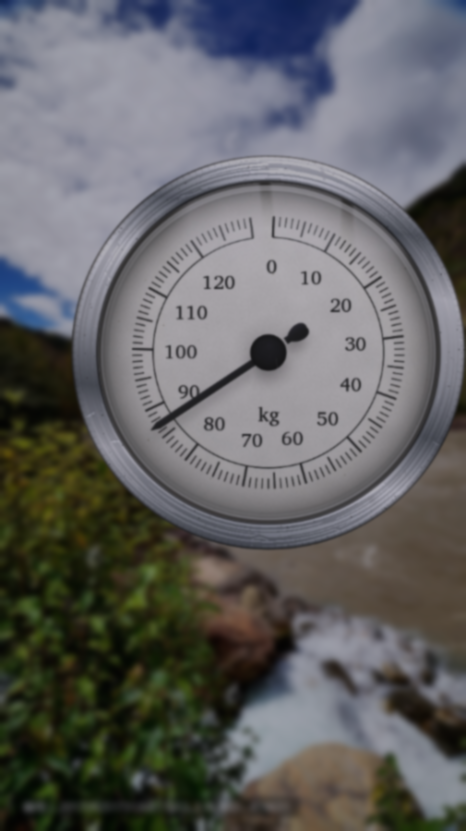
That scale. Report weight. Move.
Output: 87 kg
